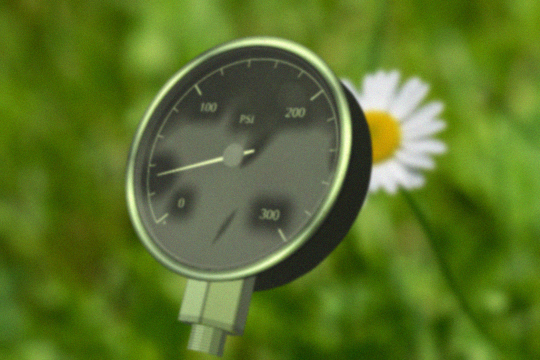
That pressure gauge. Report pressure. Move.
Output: 30 psi
